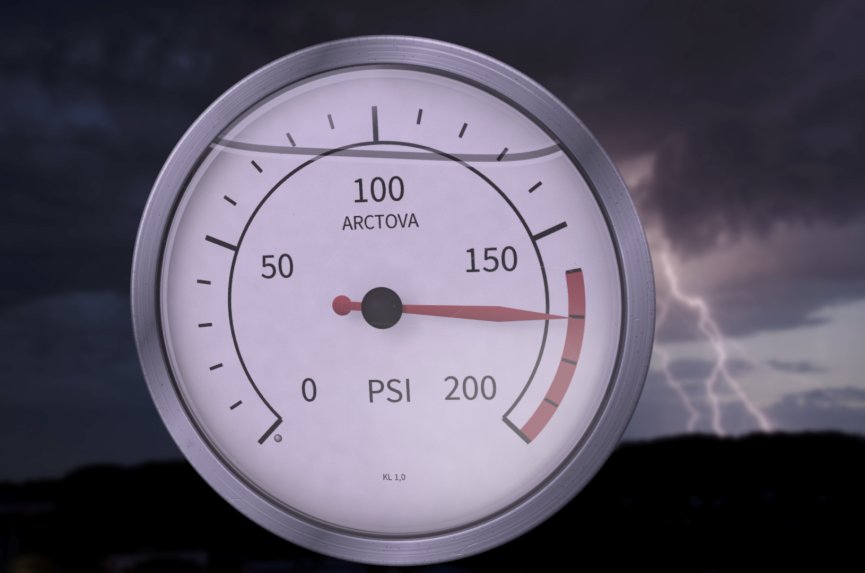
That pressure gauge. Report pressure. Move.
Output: 170 psi
